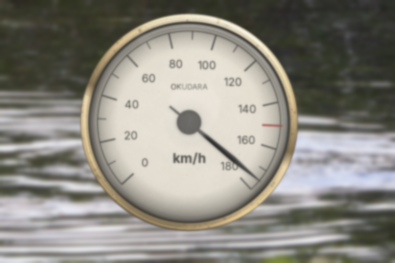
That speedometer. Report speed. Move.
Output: 175 km/h
